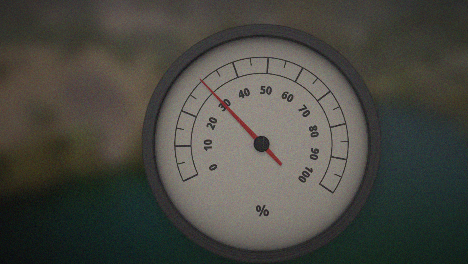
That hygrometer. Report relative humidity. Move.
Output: 30 %
